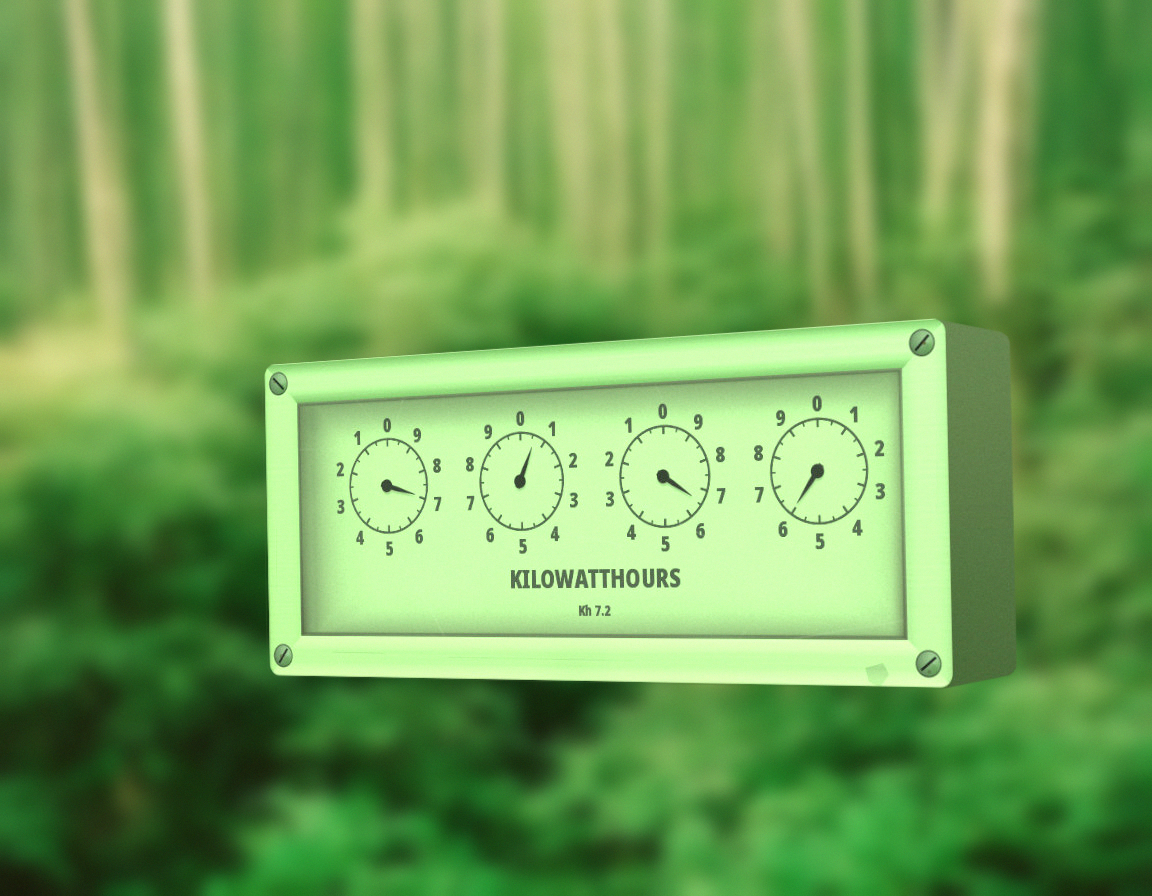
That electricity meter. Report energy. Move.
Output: 7066 kWh
